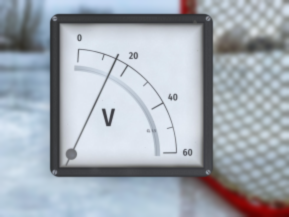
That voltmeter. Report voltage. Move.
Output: 15 V
